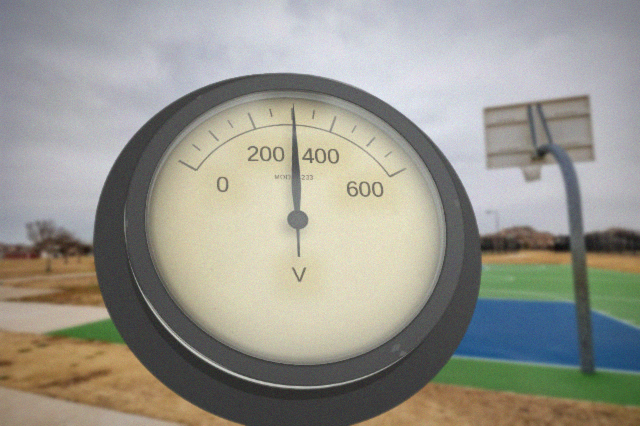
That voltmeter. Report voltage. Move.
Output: 300 V
